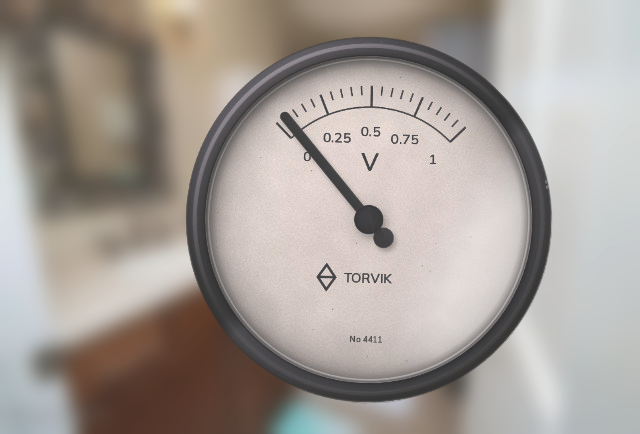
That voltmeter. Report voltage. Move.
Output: 0.05 V
